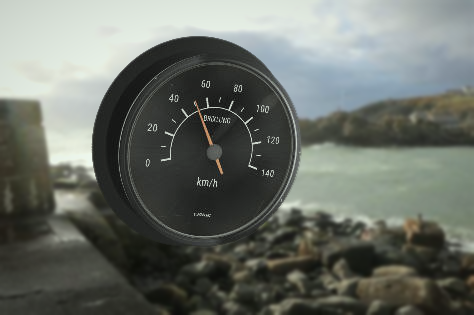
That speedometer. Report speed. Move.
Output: 50 km/h
